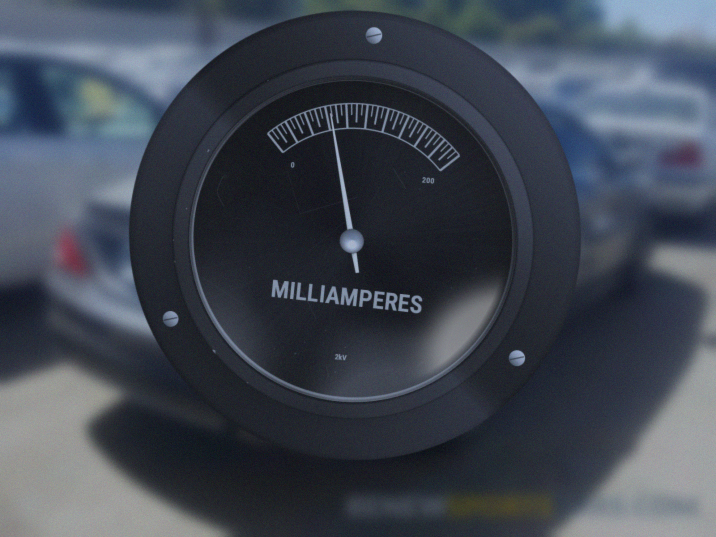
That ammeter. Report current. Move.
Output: 65 mA
